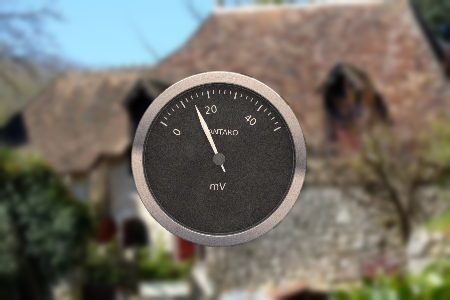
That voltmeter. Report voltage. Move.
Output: 14 mV
